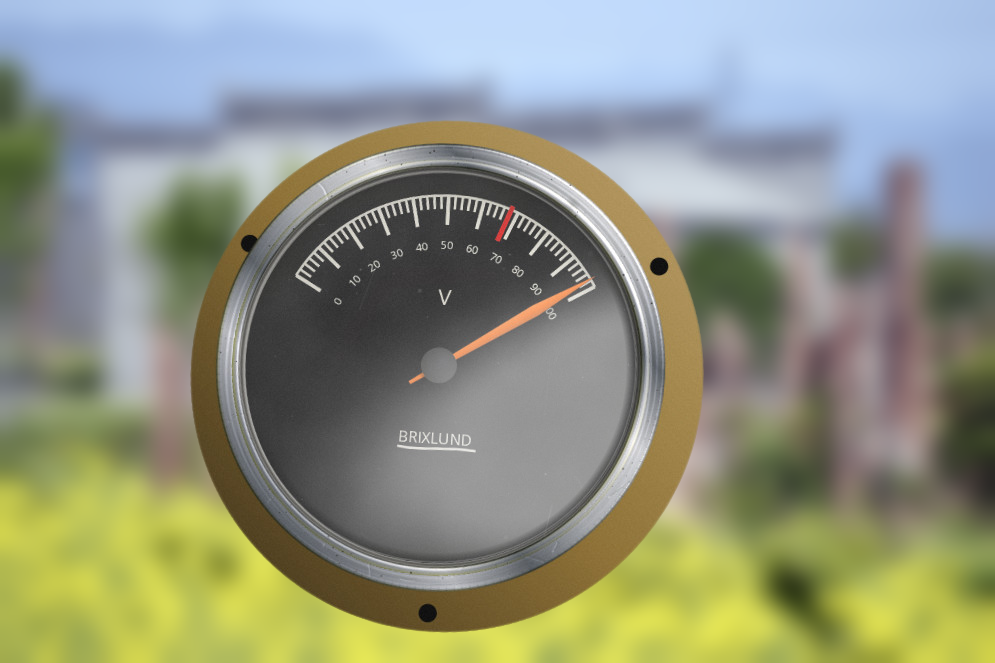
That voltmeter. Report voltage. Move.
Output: 98 V
